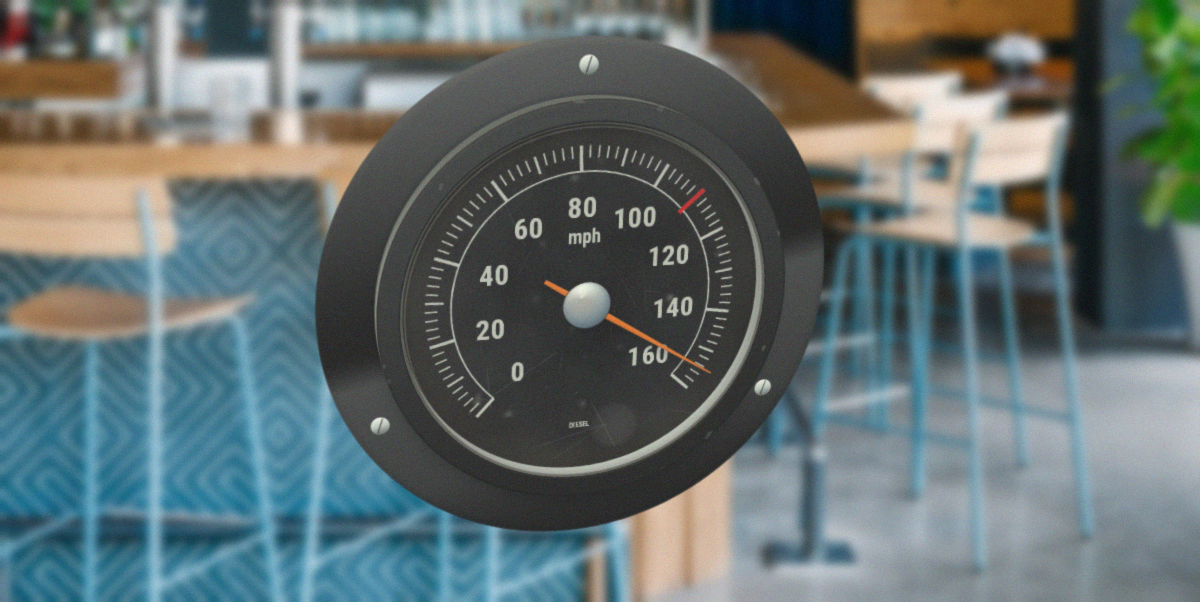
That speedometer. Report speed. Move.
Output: 154 mph
